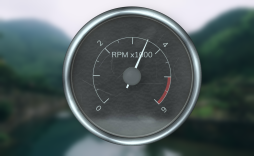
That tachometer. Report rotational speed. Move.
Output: 3500 rpm
